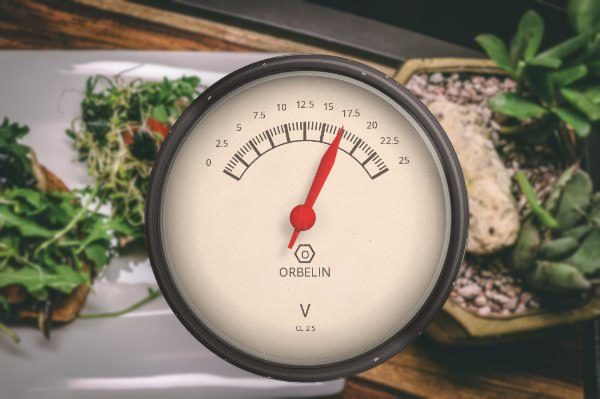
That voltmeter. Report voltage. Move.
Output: 17.5 V
